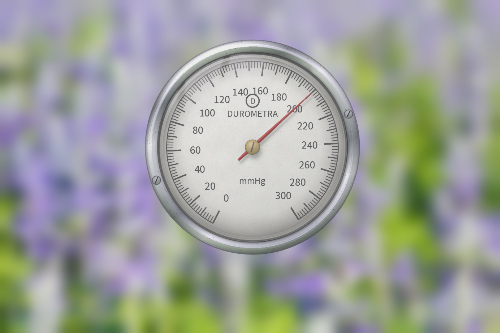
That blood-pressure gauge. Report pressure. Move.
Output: 200 mmHg
